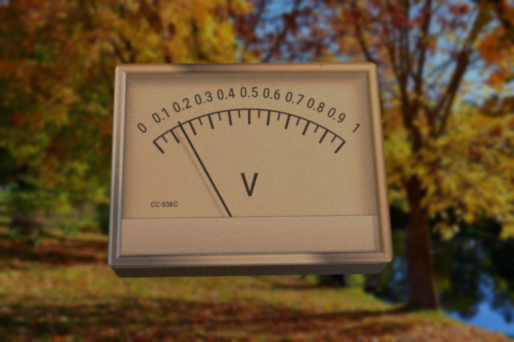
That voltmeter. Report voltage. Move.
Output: 0.15 V
